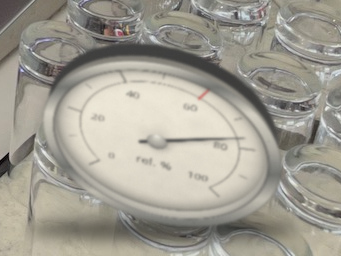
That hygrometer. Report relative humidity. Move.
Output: 75 %
